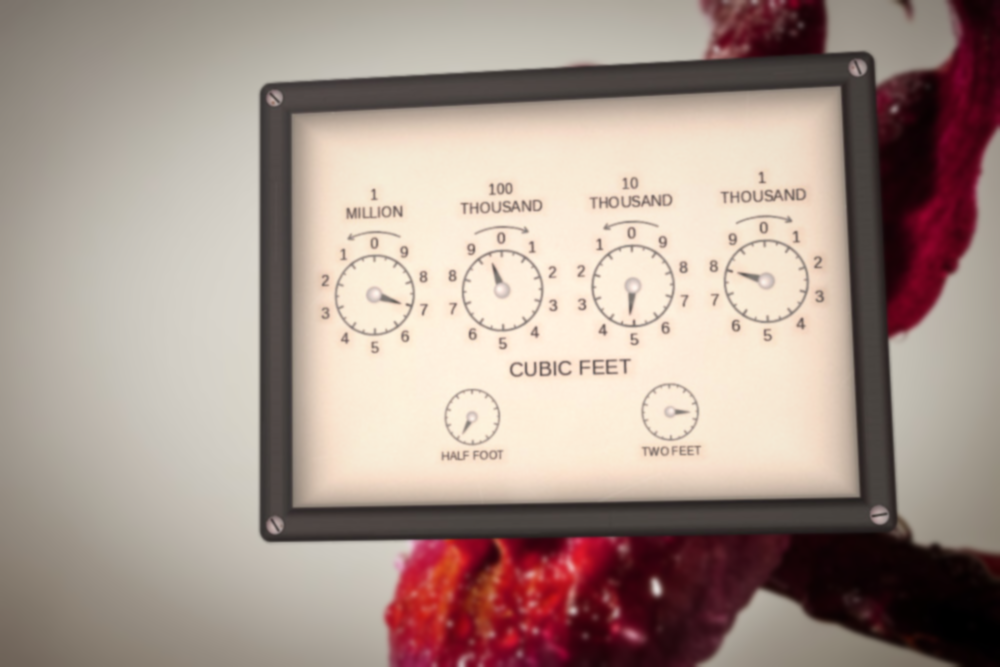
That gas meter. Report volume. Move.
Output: 694800 ft³
